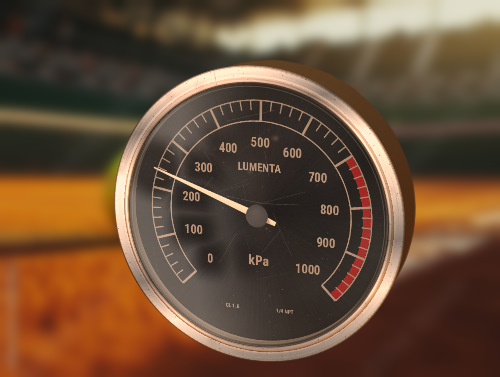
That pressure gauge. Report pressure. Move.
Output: 240 kPa
